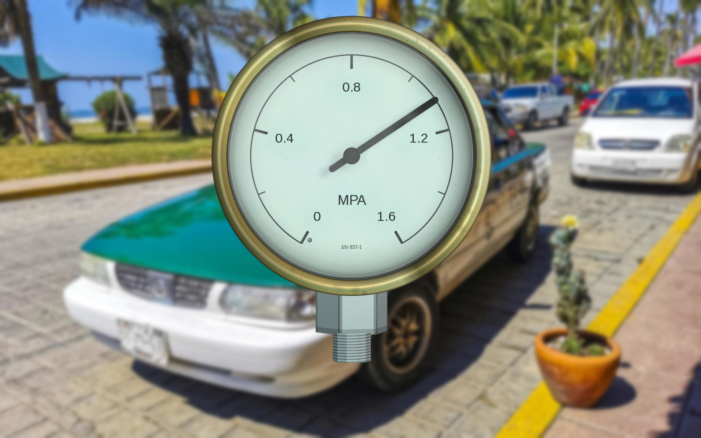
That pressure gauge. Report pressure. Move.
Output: 1.1 MPa
